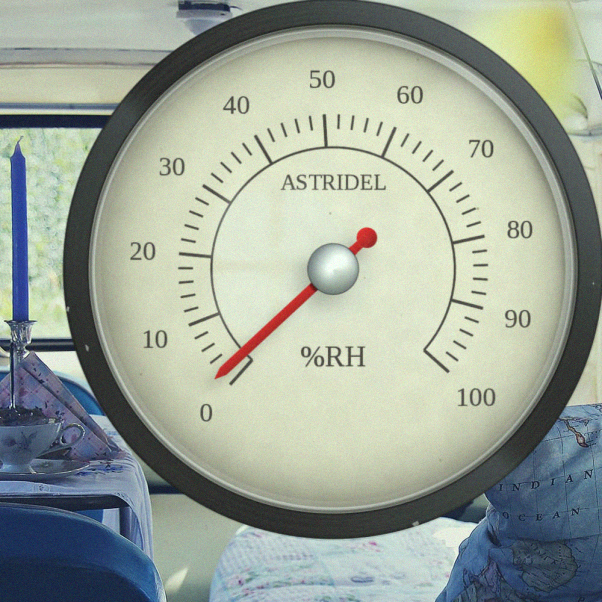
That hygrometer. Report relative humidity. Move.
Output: 2 %
